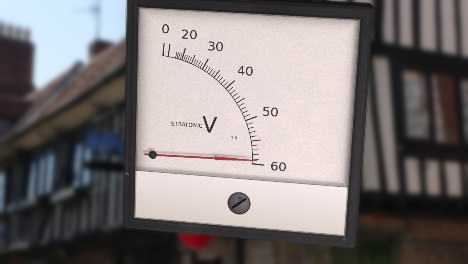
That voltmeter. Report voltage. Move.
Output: 59 V
